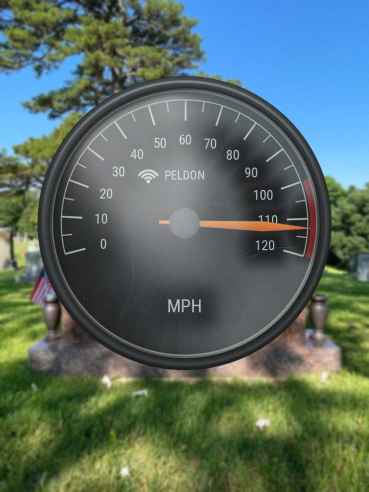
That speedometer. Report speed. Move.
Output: 112.5 mph
